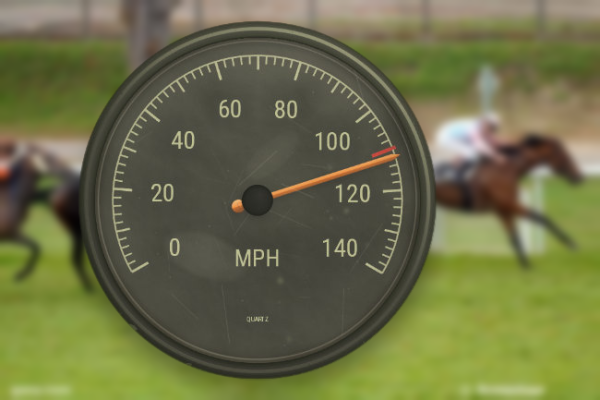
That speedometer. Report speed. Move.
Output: 112 mph
